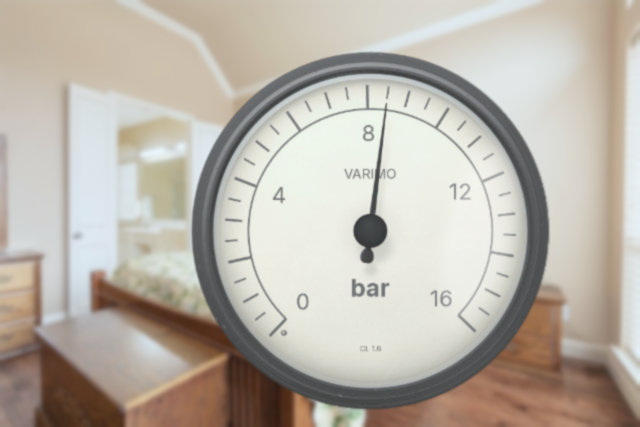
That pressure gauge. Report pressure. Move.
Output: 8.5 bar
